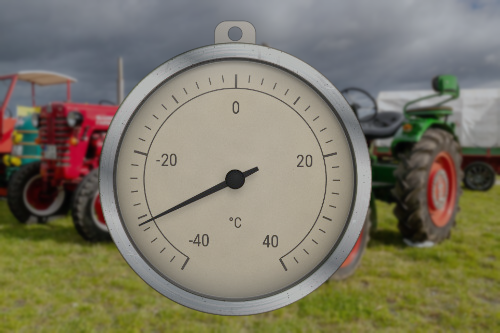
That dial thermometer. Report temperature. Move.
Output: -31 °C
